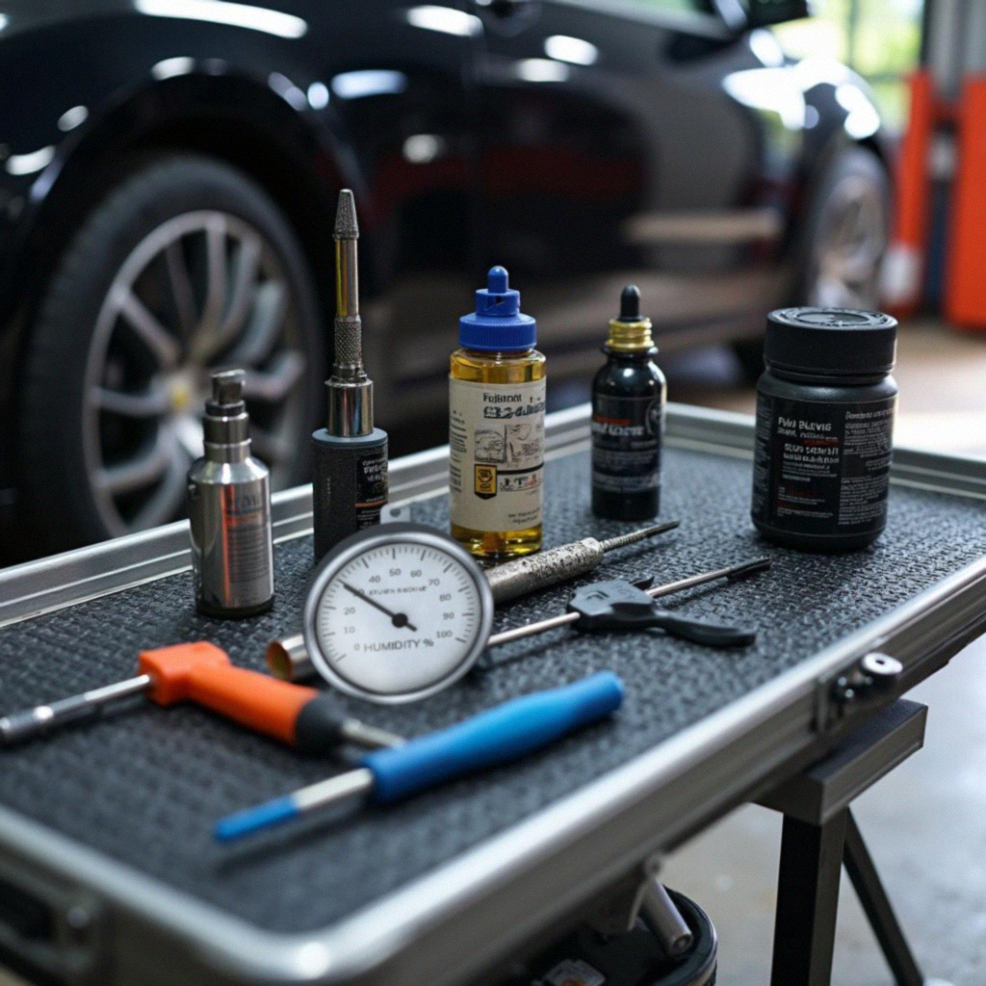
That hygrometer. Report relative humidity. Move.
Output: 30 %
